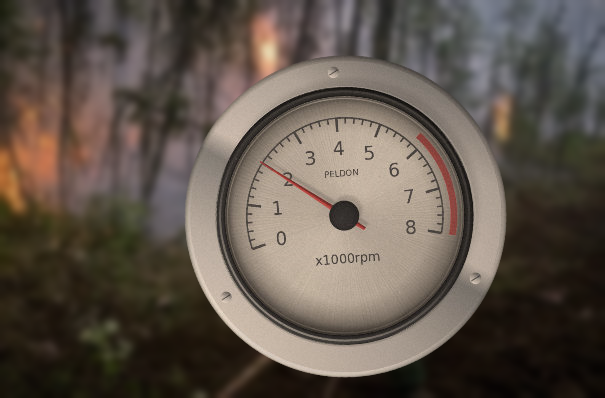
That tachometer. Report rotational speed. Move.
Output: 2000 rpm
